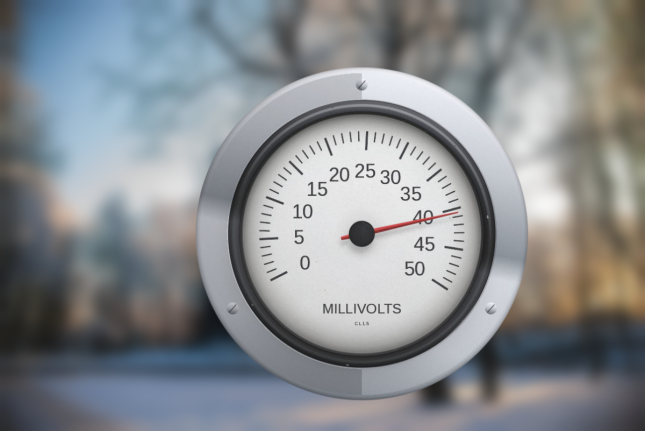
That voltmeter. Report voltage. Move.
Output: 40.5 mV
